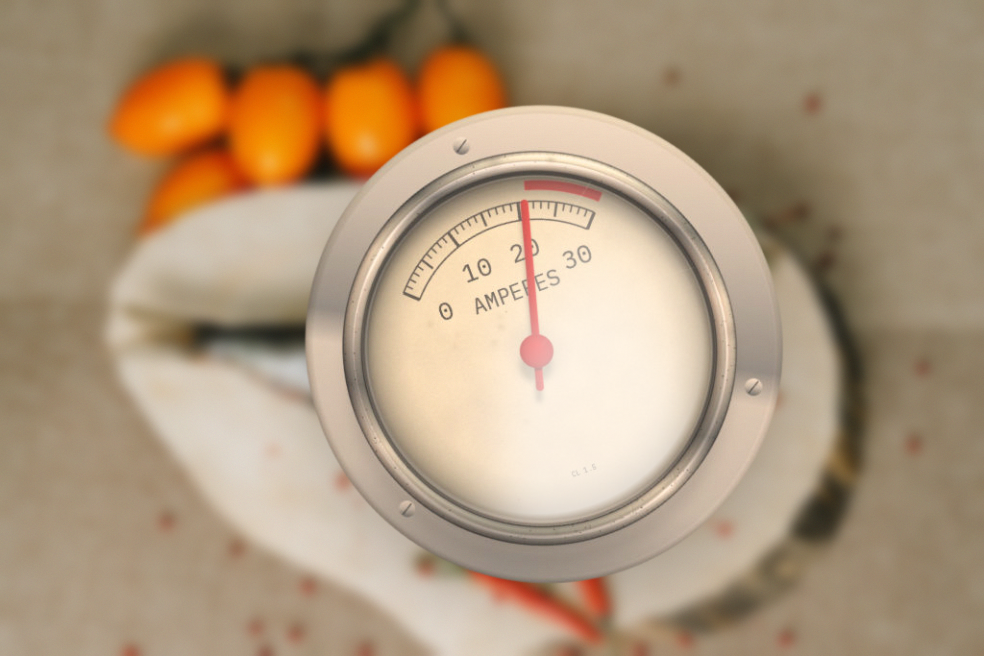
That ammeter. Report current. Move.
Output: 21 A
